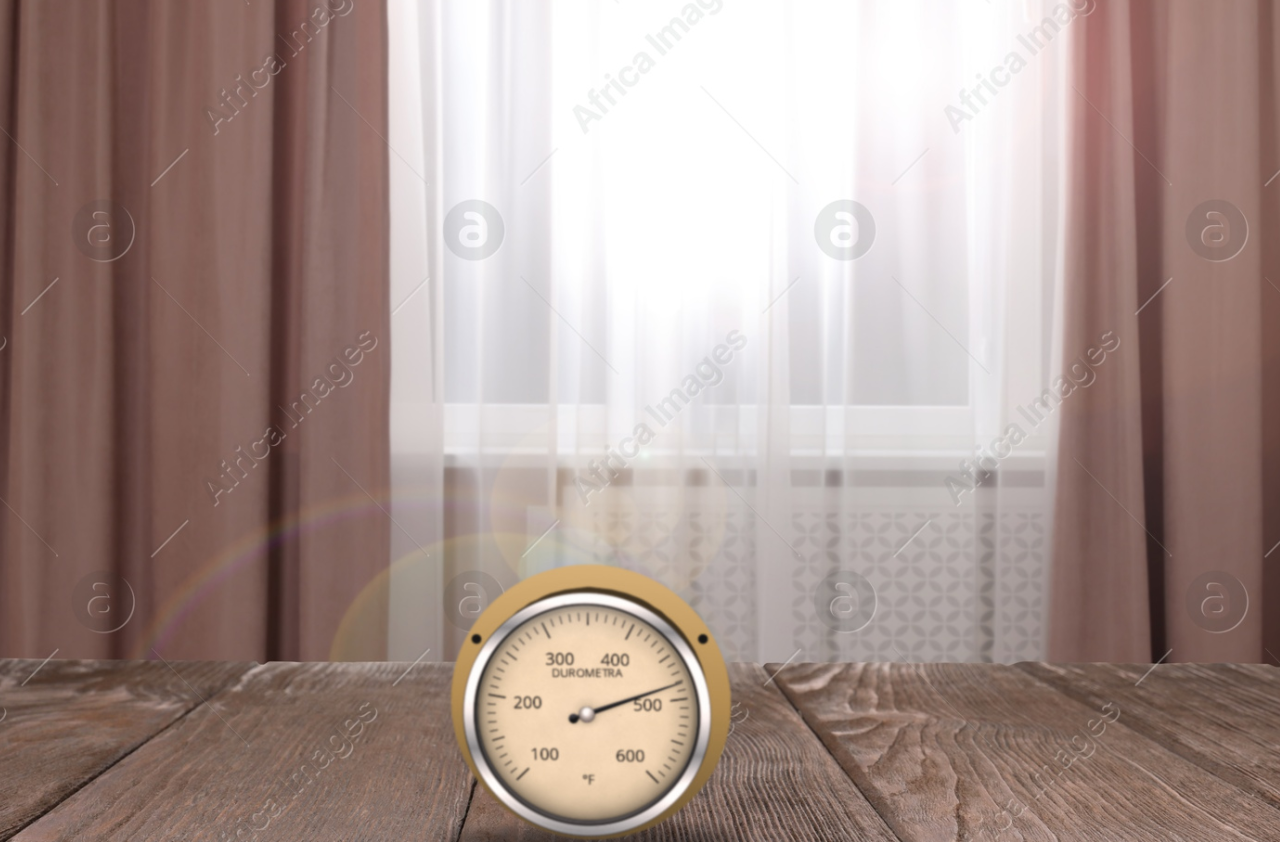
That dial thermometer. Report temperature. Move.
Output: 480 °F
